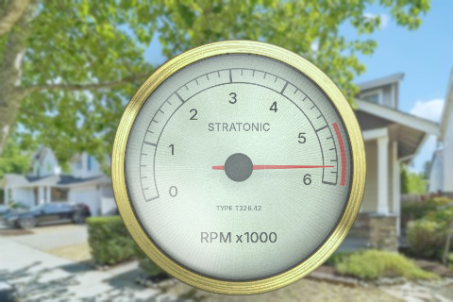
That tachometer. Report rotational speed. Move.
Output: 5700 rpm
